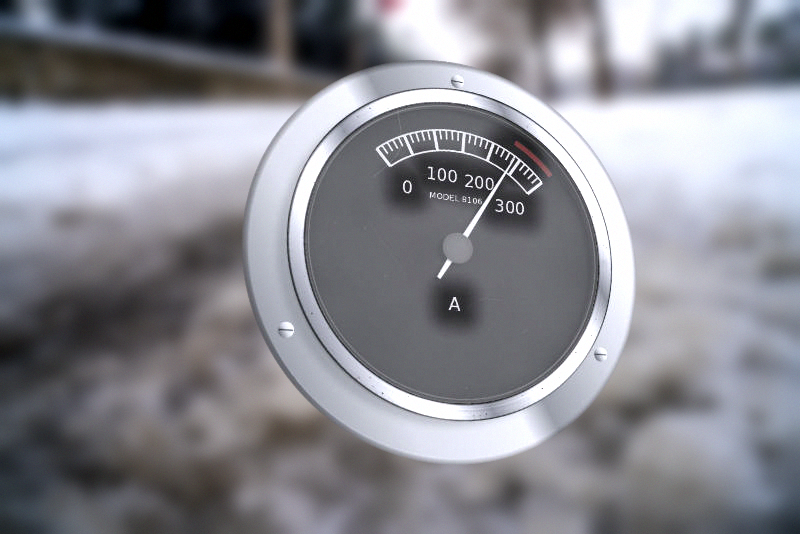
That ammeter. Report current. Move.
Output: 240 A
